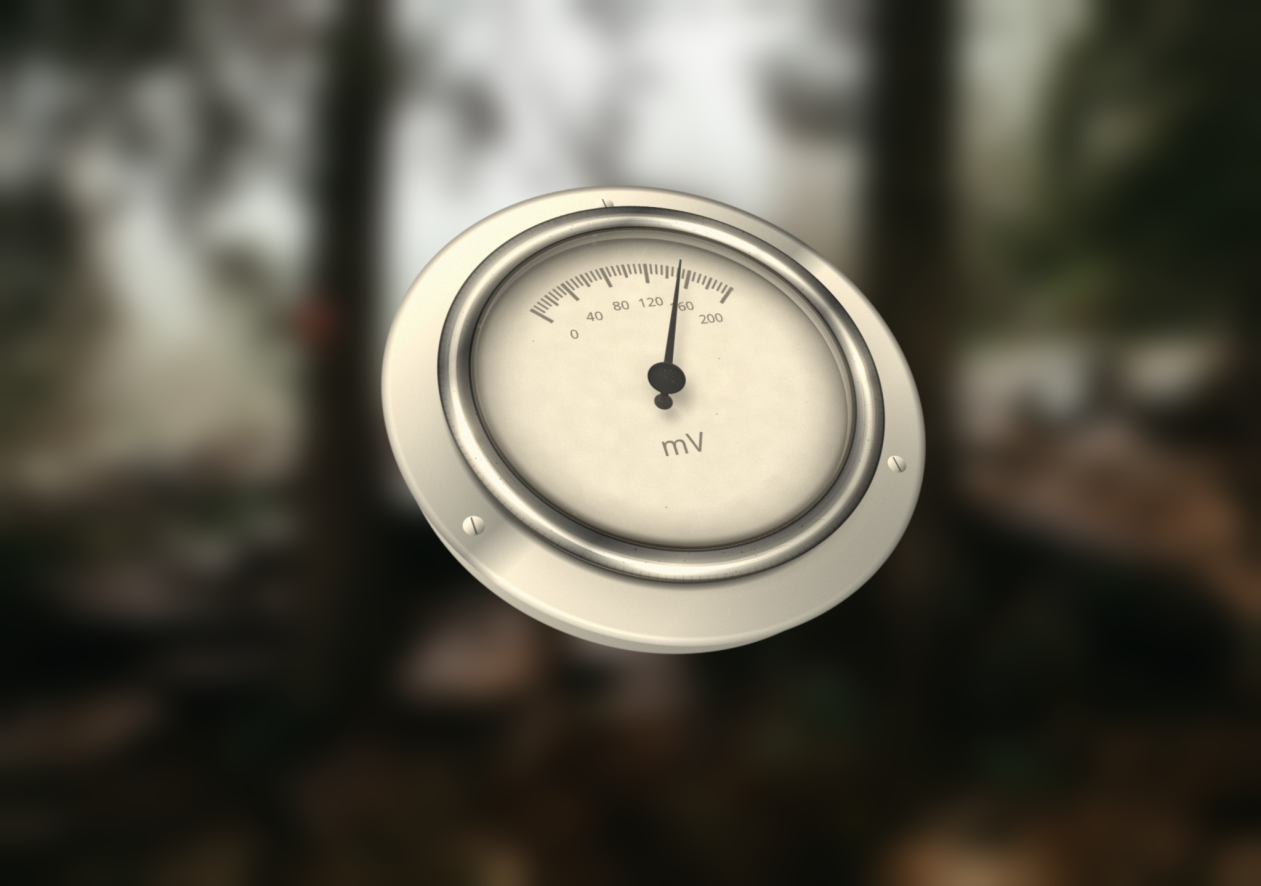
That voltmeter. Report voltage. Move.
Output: 150 mV
